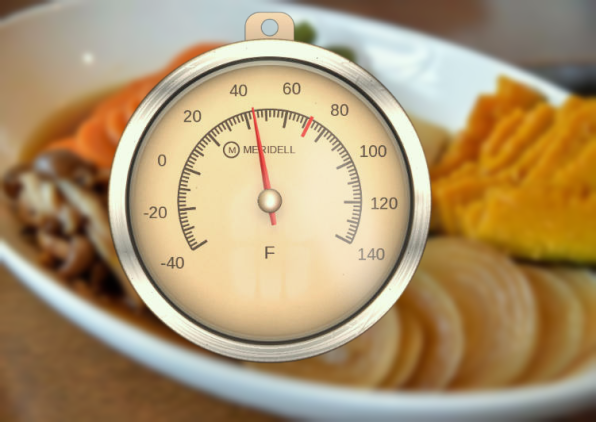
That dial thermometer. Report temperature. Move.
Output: 44 °F
